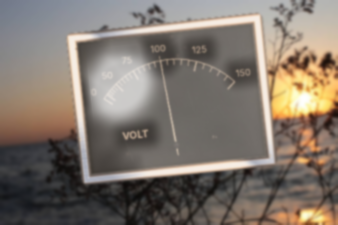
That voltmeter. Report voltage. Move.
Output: 100 V
